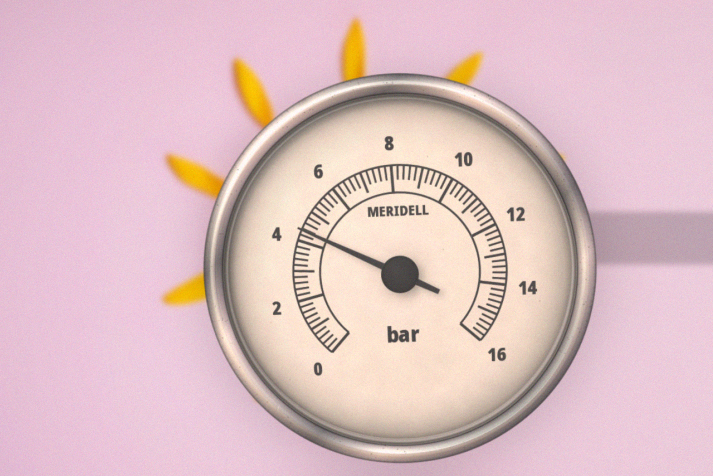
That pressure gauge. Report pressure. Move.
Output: 4.4 bar
